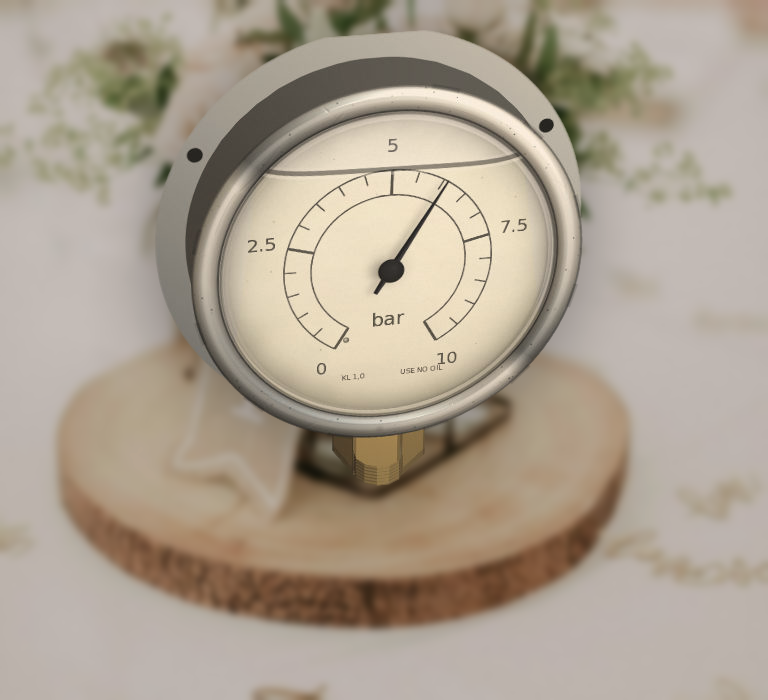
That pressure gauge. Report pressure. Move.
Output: 6 bar
